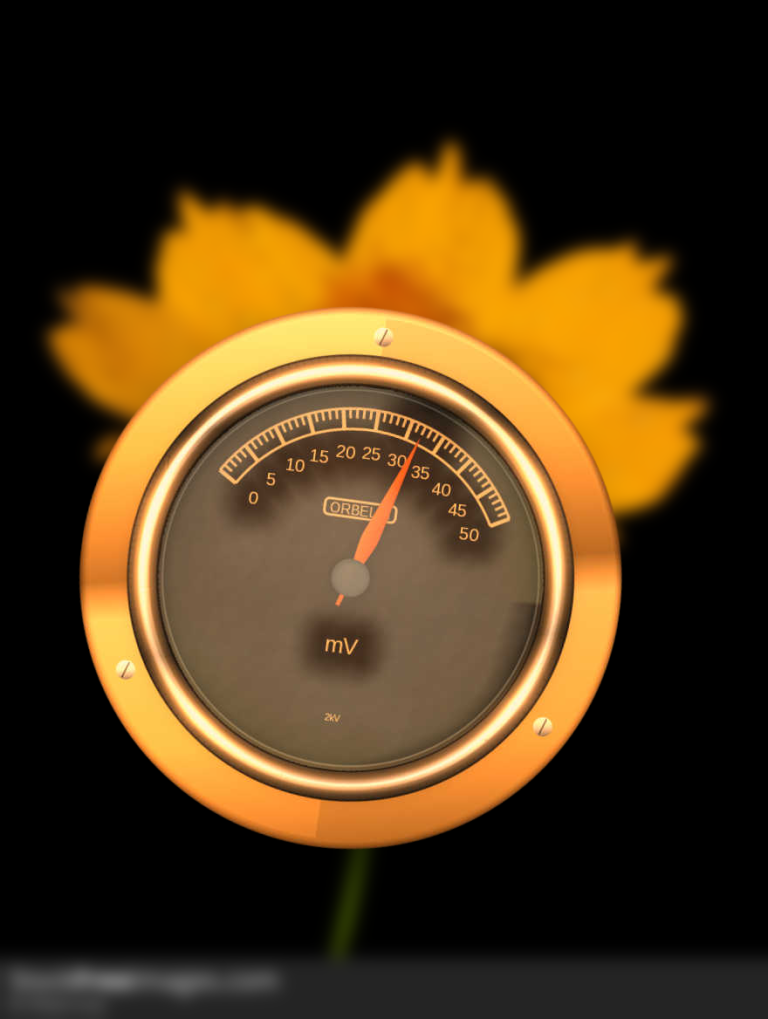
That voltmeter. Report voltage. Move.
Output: 32 mV
